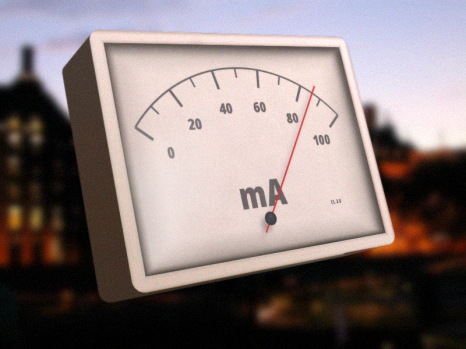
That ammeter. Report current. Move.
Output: 85 mA
